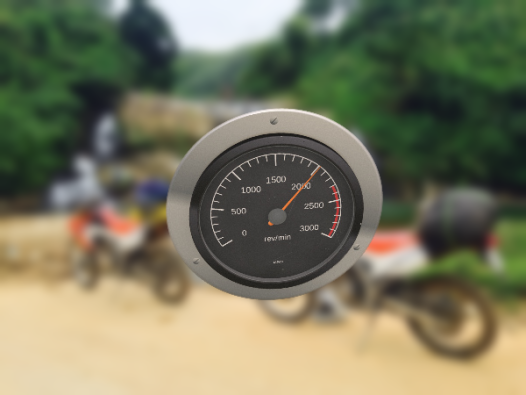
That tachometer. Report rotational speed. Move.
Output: 2000 rpm
